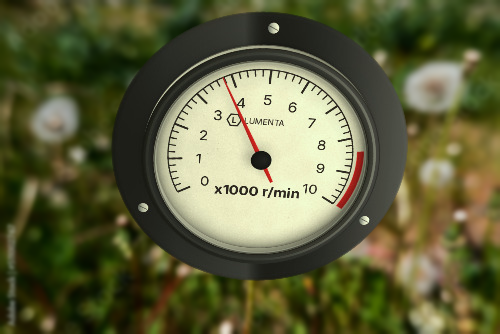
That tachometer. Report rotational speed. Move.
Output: 3800 rpm
